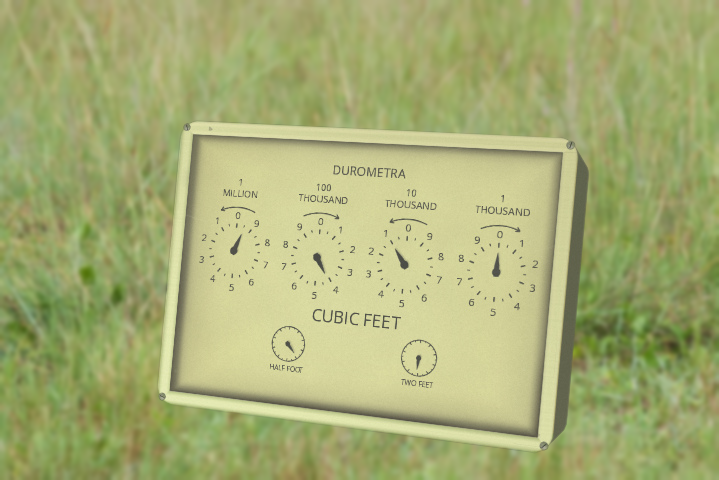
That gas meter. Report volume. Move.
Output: 941000 ft³
